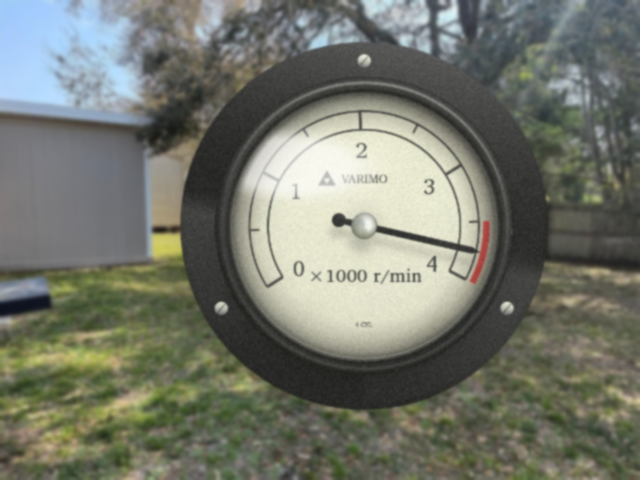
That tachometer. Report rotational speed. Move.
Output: 3750 rpm
